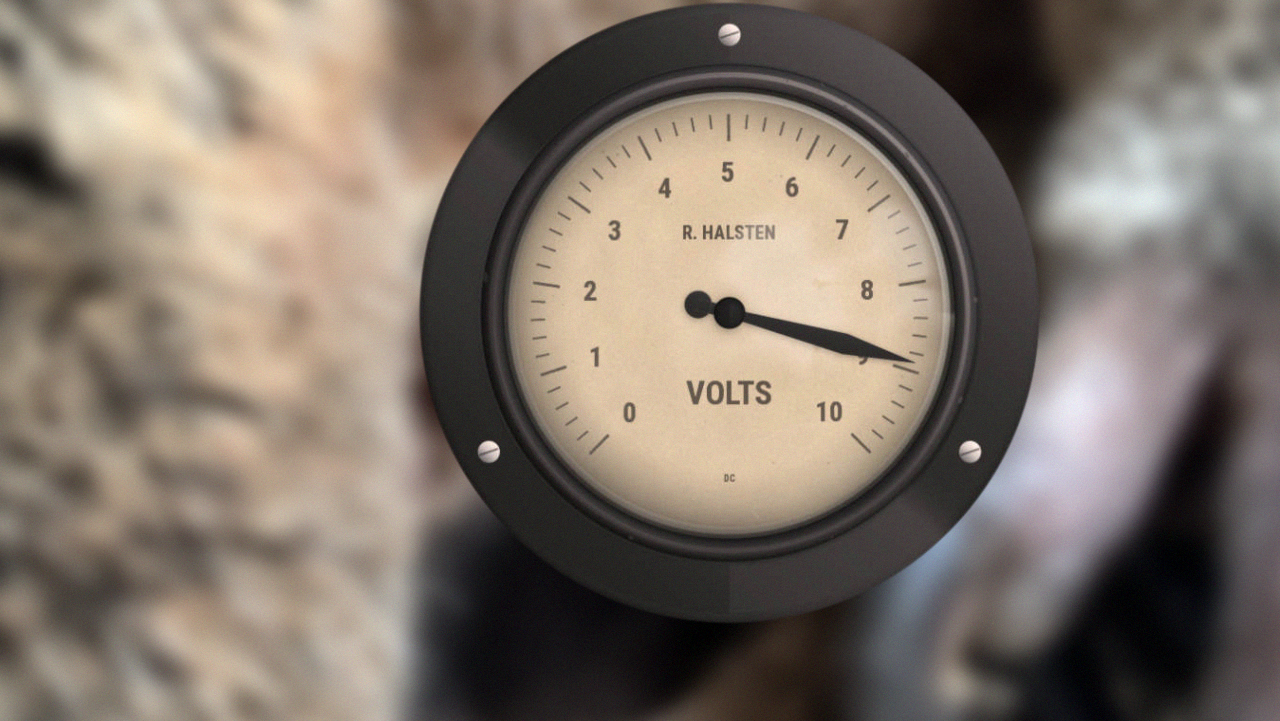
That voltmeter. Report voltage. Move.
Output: 8.9 V
